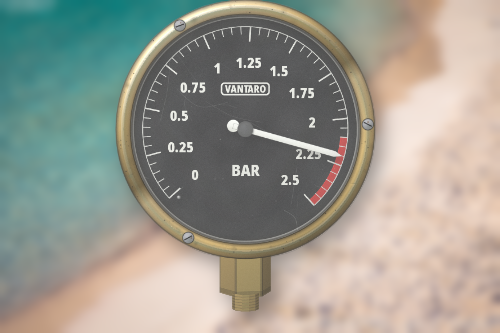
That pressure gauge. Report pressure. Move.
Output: 2.2 bar
